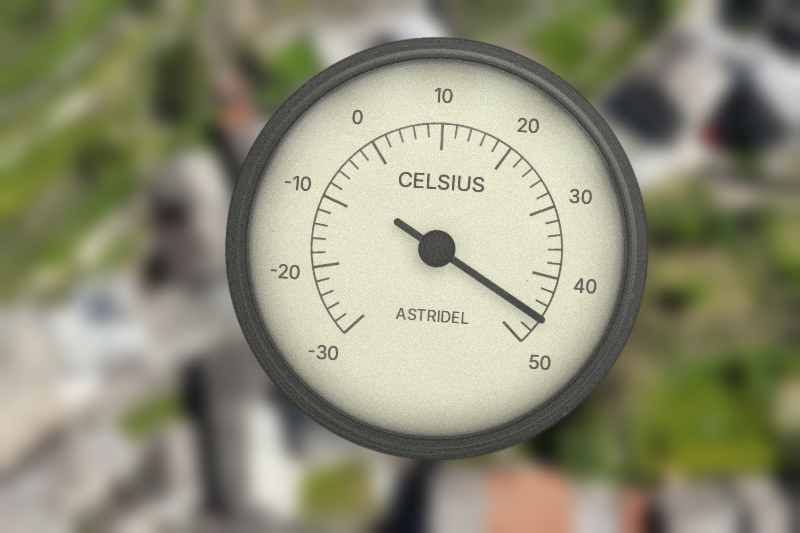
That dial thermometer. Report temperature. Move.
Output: 46 °C
